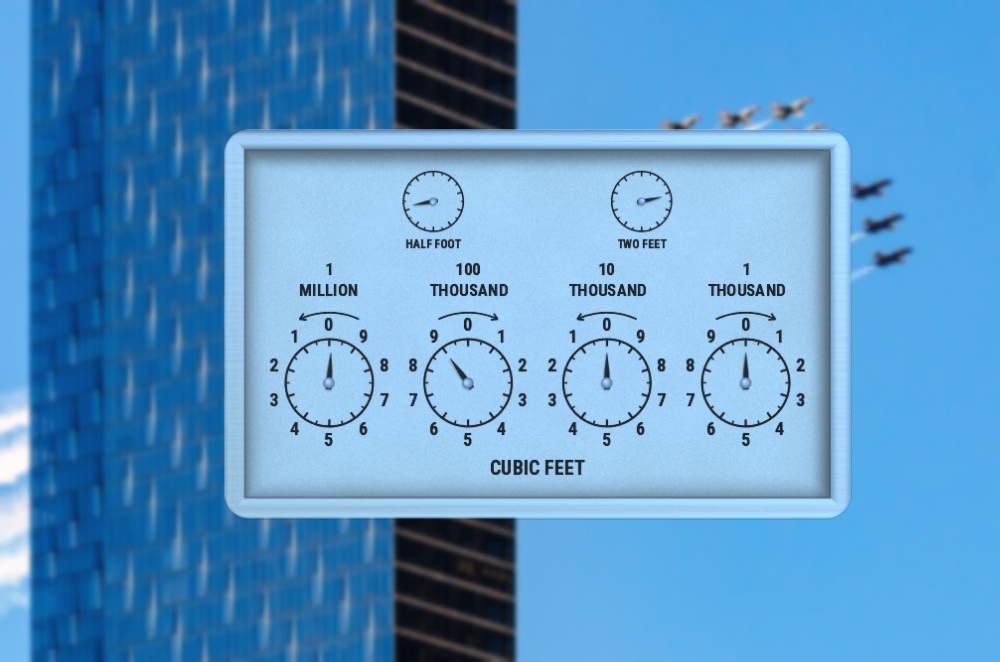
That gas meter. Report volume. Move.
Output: 990000 ft³
